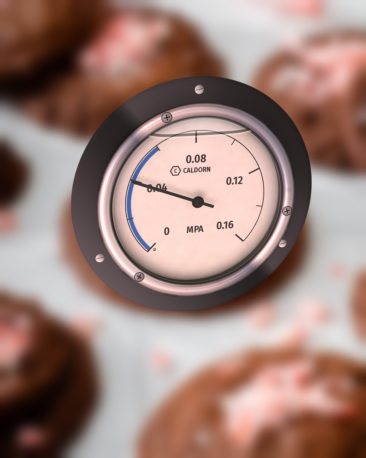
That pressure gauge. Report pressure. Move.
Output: 0.04 MPa
